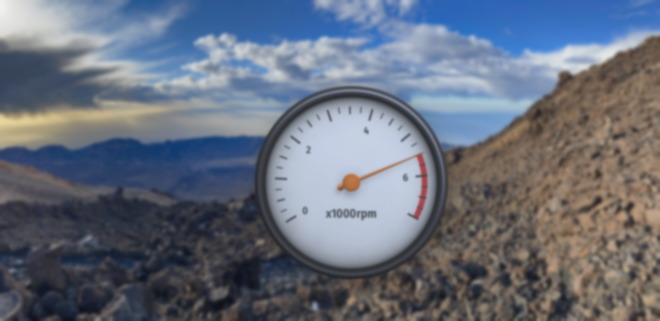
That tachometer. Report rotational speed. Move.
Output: 5500 rpm
